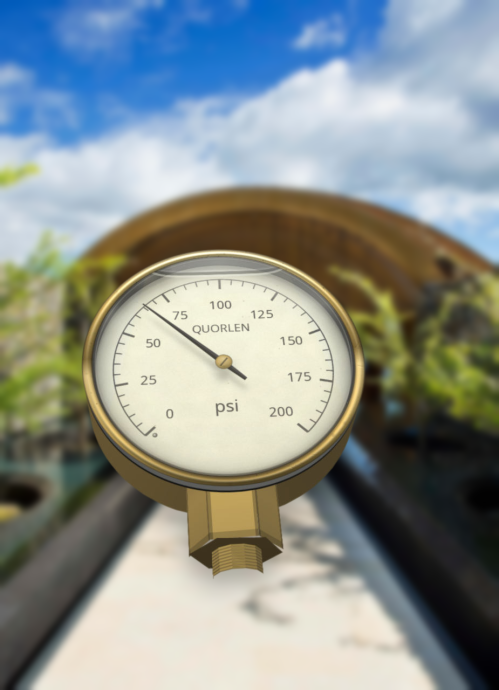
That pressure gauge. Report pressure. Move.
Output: 65 psi
